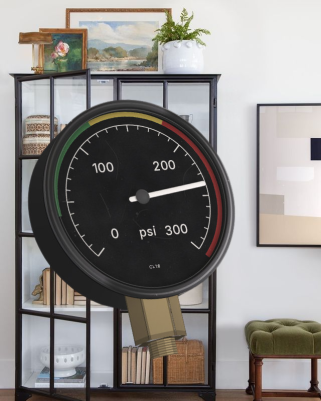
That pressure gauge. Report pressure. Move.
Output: 240 psi
